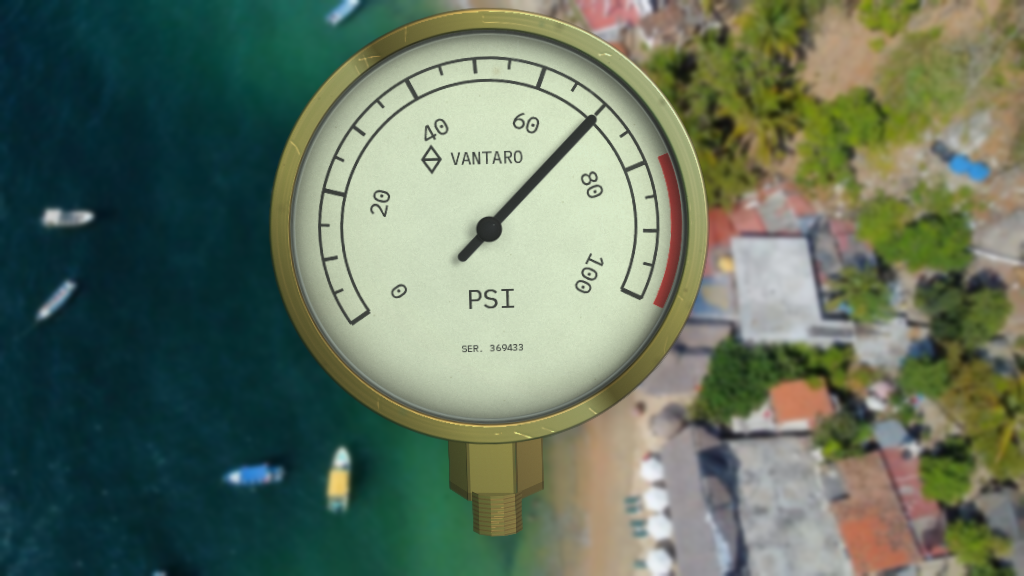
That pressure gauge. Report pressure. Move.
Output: 70 psi
